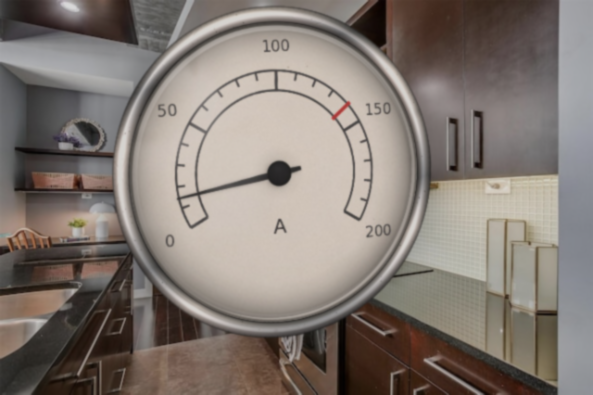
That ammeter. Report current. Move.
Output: 15 A
